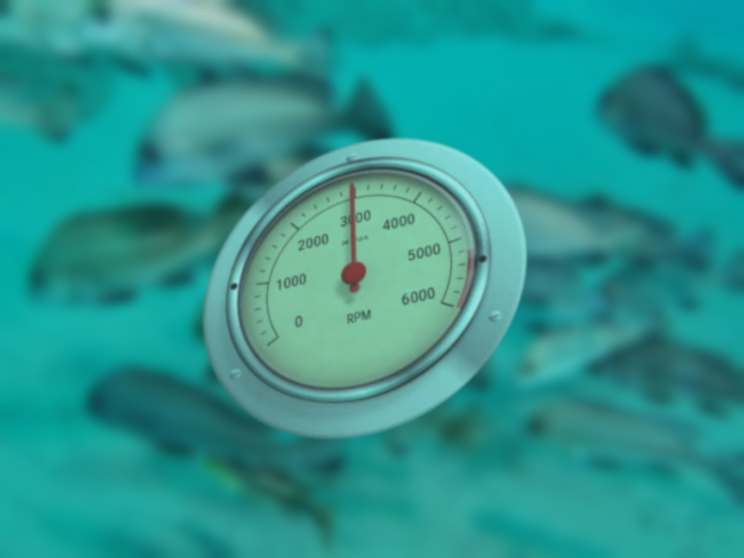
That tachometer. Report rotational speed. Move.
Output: 3000 rpm
